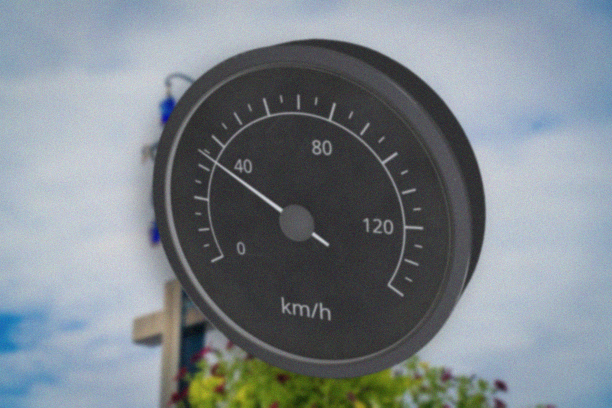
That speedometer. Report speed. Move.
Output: 35 km/h
